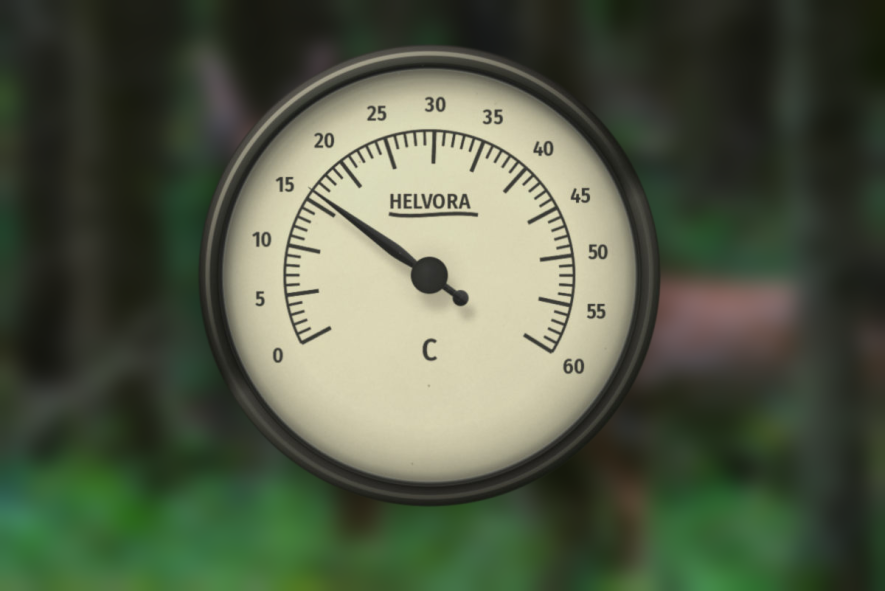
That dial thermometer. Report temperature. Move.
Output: 16 °C
